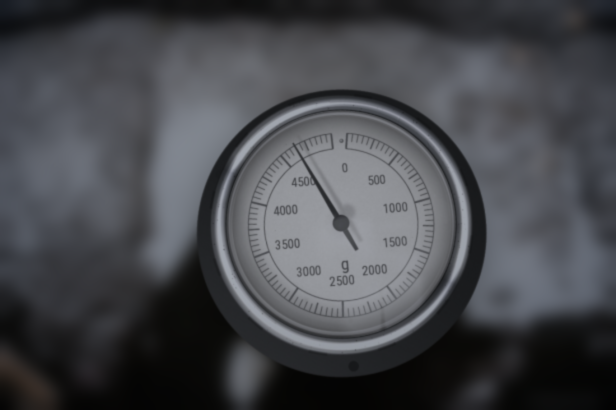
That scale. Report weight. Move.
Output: 4650 g
